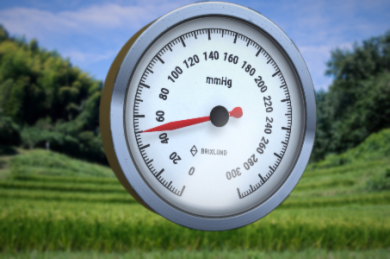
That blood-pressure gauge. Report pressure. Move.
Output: 50 mmHg
